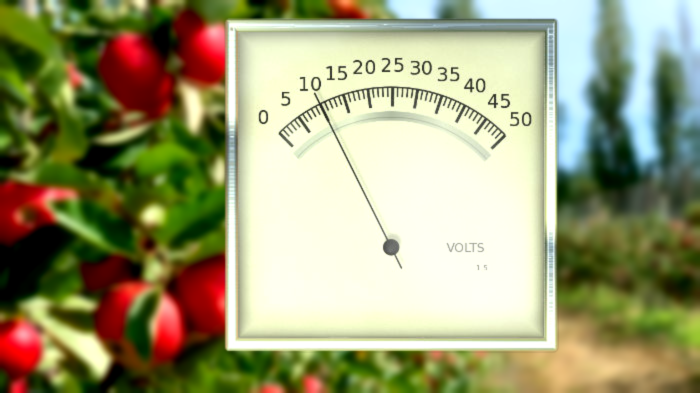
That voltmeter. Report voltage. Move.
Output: 10 V
